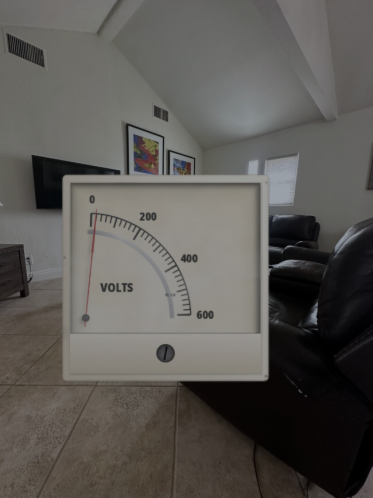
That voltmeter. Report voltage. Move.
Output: 20 V
